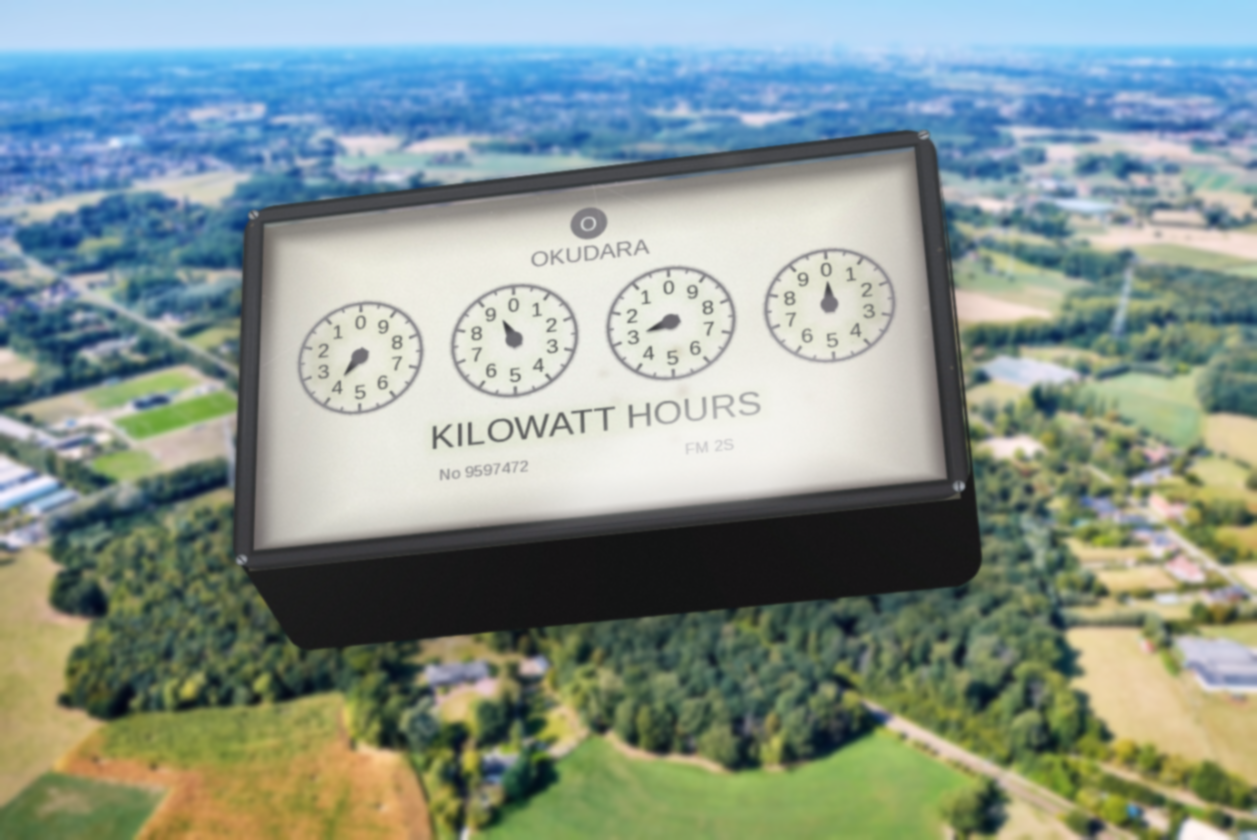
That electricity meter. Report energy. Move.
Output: 3930 kWh
